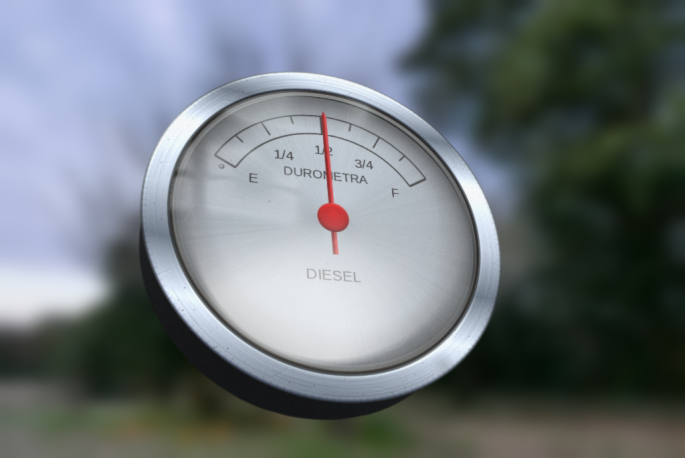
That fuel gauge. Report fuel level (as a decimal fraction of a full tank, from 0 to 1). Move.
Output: 0.5
